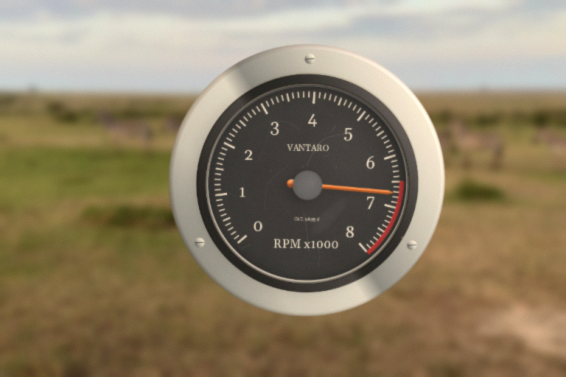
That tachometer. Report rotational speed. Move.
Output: 6700 rpm
